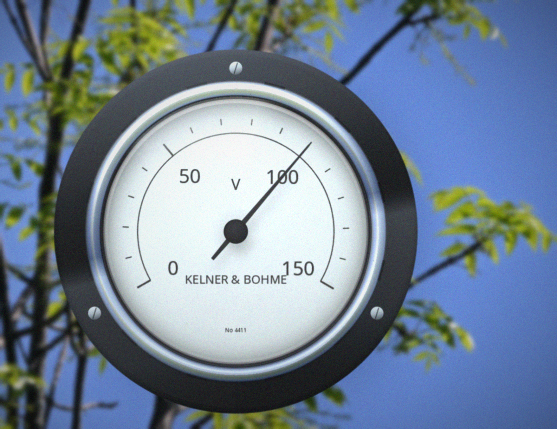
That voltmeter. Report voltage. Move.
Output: 100 V
